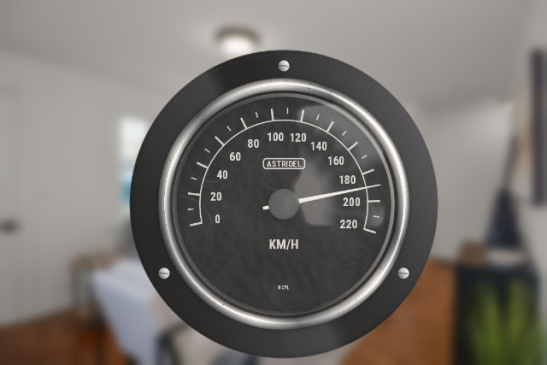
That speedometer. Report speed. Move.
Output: 190 km/h
